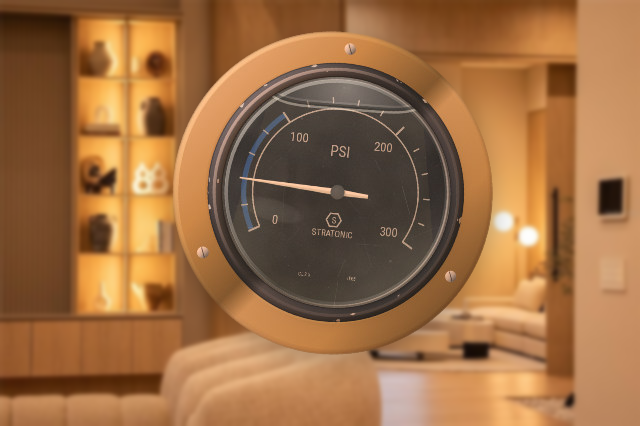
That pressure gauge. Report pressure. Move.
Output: 40 psi
